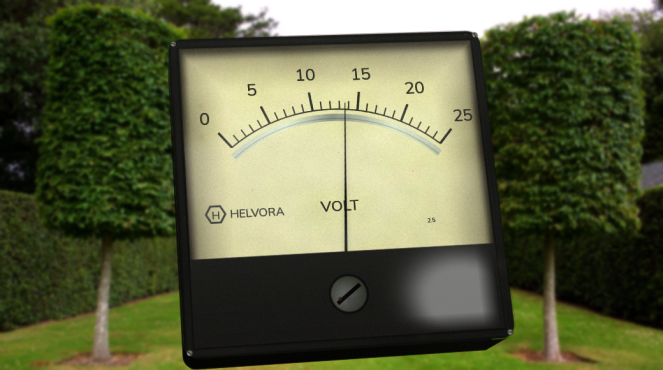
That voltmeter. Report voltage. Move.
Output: 13.5 V
